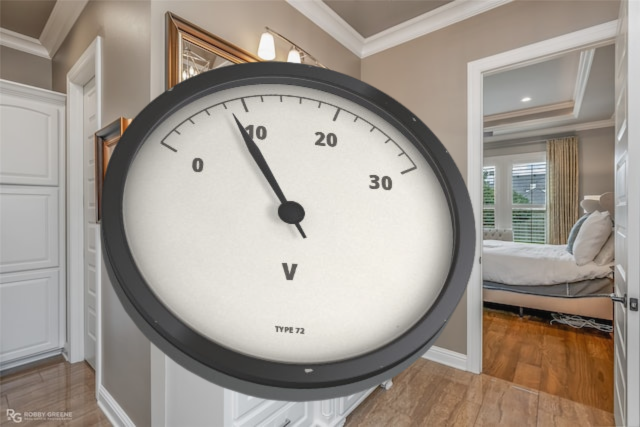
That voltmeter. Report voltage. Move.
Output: 8 V
